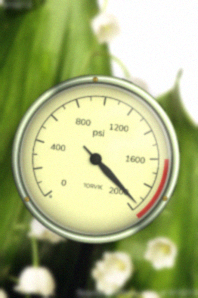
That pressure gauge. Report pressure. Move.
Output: 1950 psi
